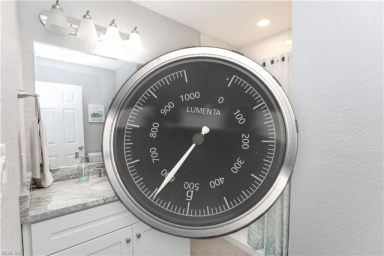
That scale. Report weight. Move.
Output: 590 g
